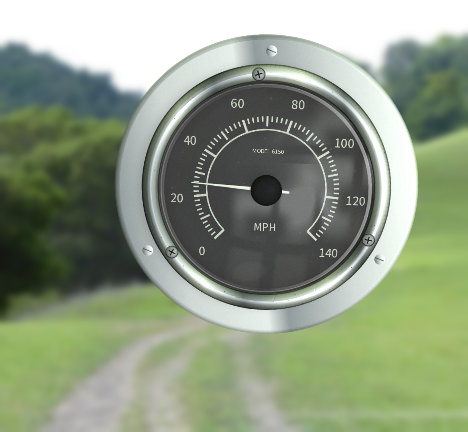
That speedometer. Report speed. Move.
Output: 26 mph
